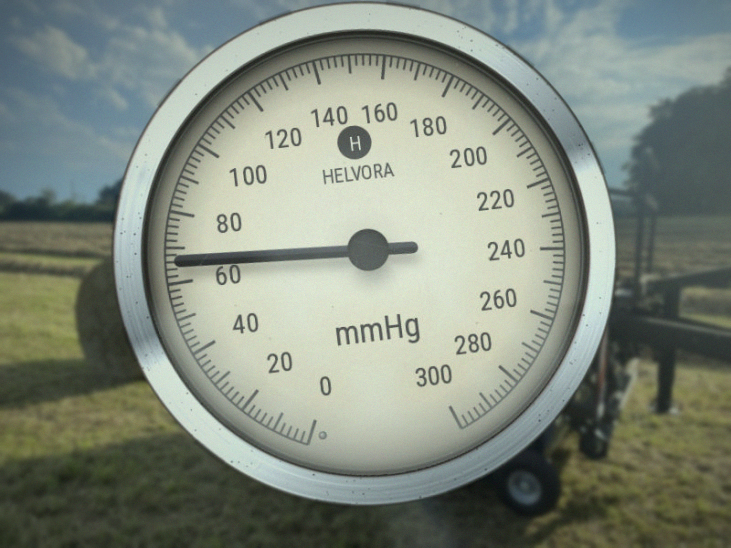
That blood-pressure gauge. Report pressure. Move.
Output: 66 mmHg
